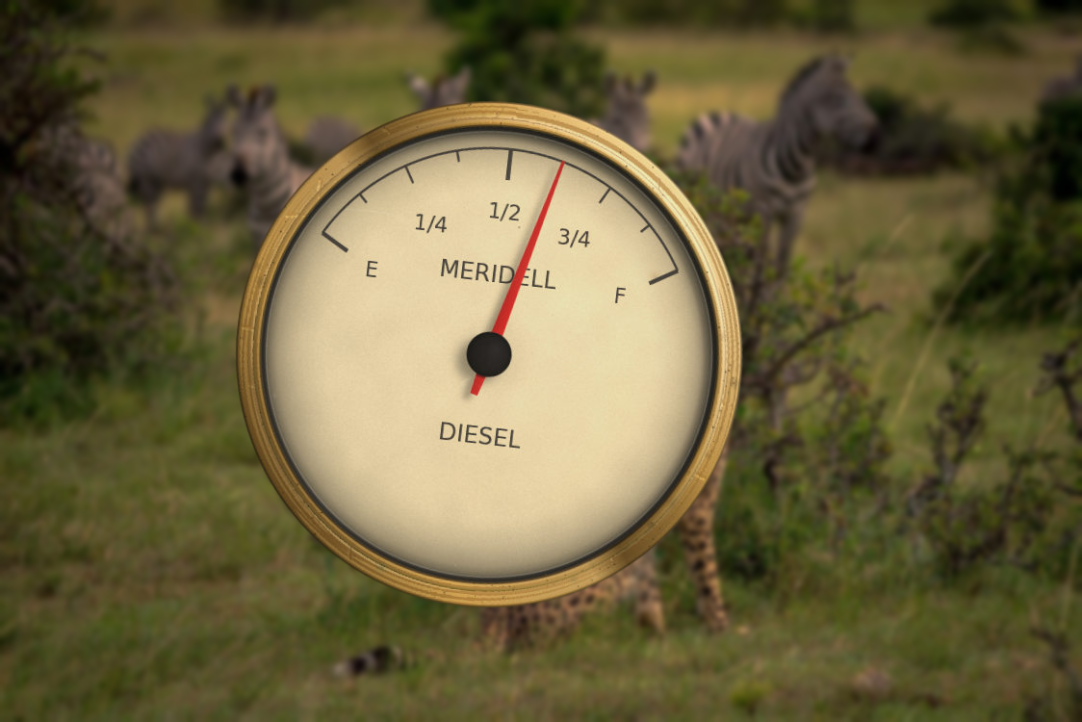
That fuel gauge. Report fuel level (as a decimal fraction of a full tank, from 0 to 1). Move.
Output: 0.625
